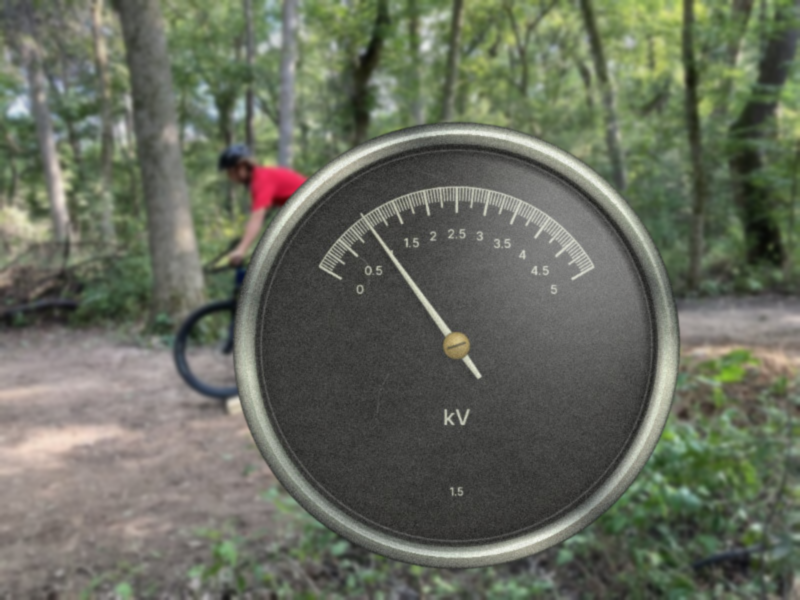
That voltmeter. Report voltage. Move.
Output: 1 kV
